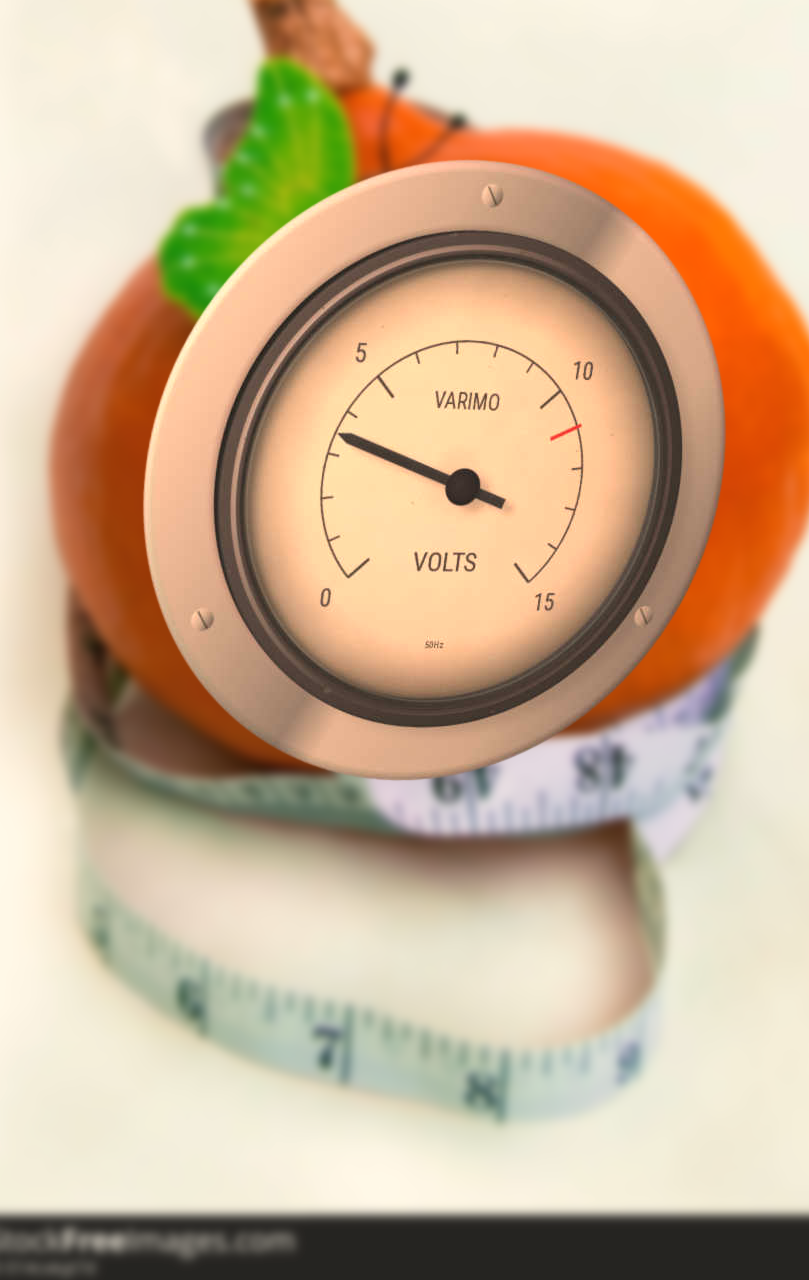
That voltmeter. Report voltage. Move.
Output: 3.5 V
